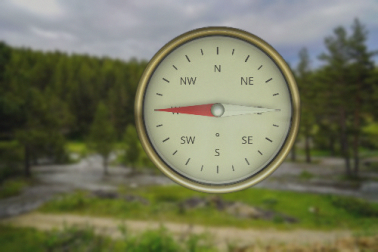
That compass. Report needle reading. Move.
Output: 270 °
